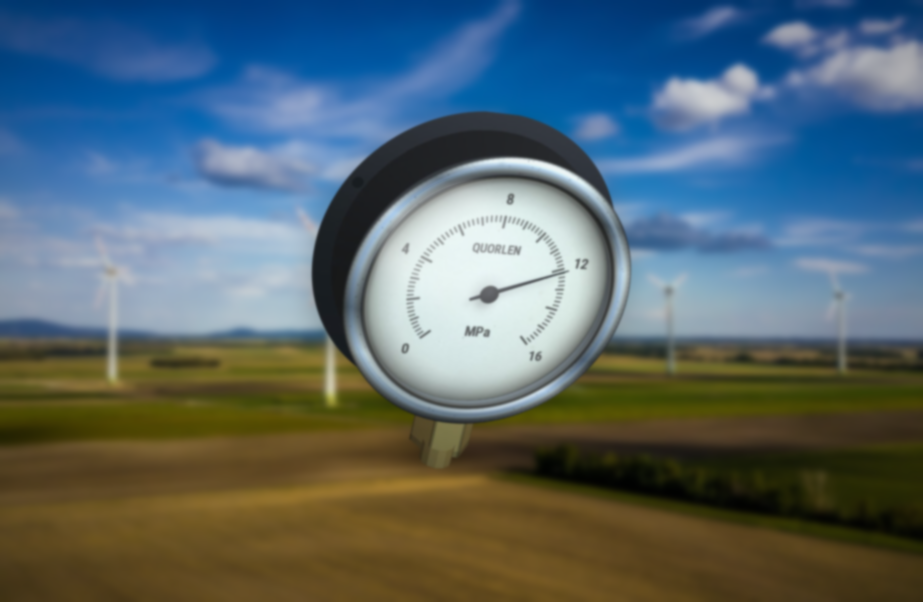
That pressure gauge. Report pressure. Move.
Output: 12 MPa
